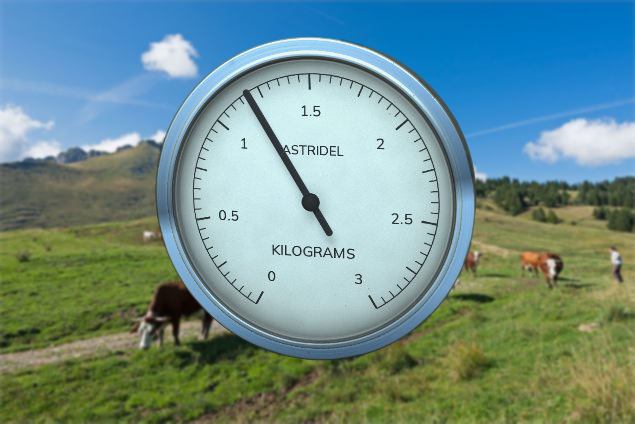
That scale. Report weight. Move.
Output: 1.2 kg
